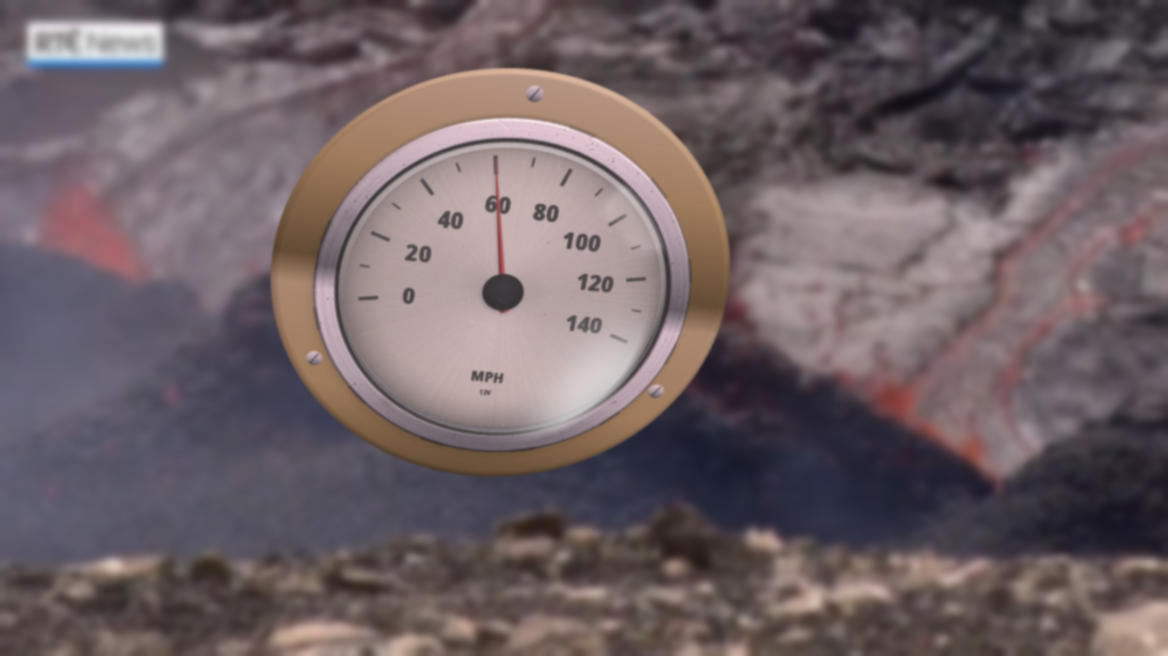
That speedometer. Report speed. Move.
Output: 60 mph
